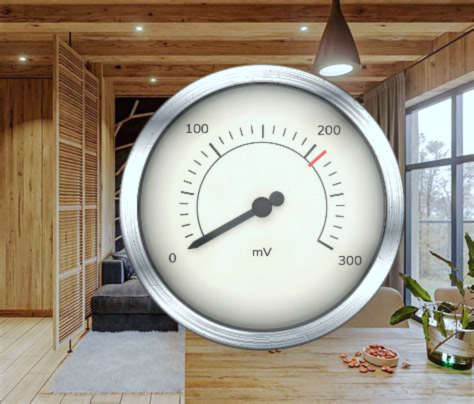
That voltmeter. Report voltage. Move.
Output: 0 mV
